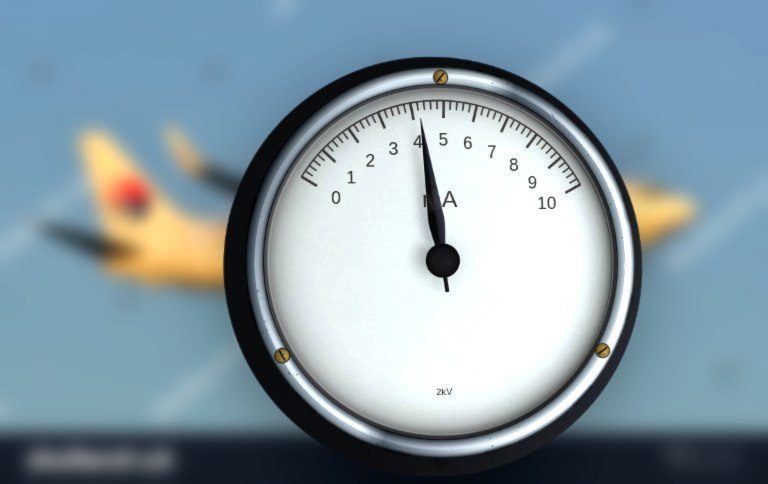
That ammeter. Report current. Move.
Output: 4.2 mA
